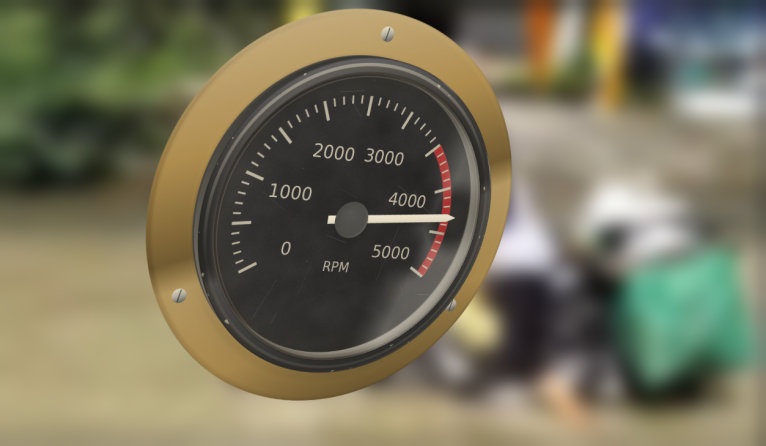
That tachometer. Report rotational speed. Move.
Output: 4300 rpm
